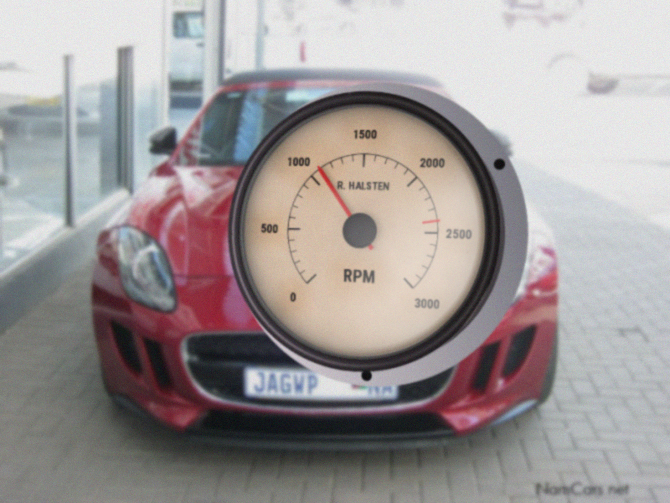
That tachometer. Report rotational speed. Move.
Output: 1100 rpm
